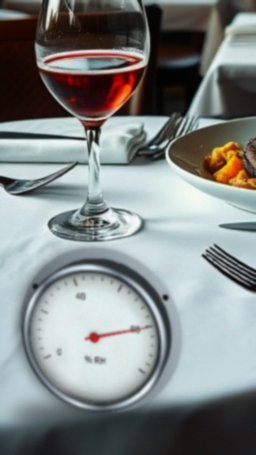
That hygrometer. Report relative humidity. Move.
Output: 80 %
